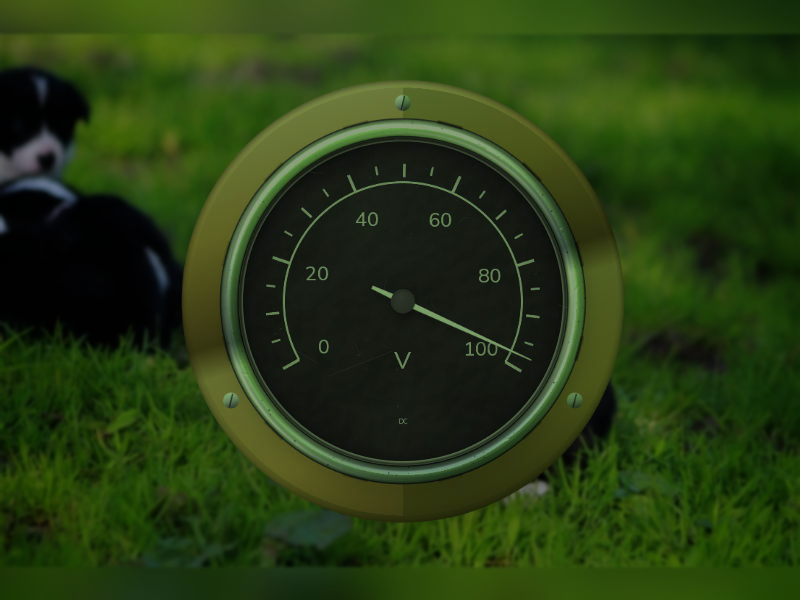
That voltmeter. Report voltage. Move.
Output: 97.5 V
